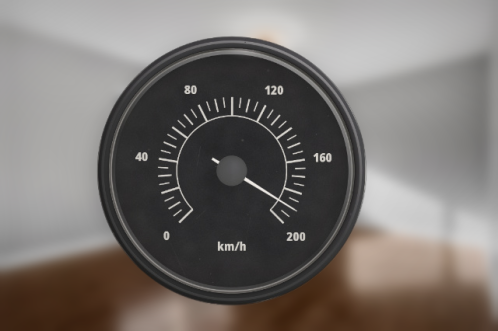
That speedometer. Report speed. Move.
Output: 190 km/h
